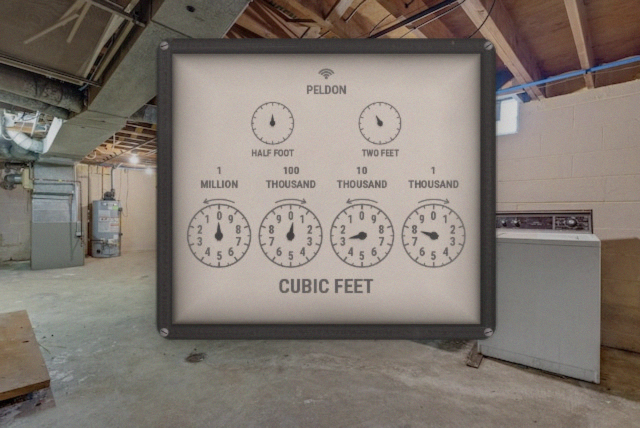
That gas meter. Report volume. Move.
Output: 2800 ft³
